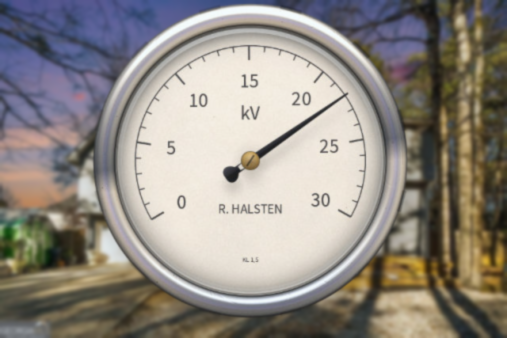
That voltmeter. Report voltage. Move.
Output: 22 kV
